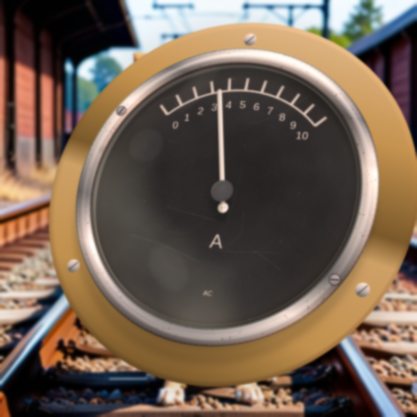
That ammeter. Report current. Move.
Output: 3.5 A
